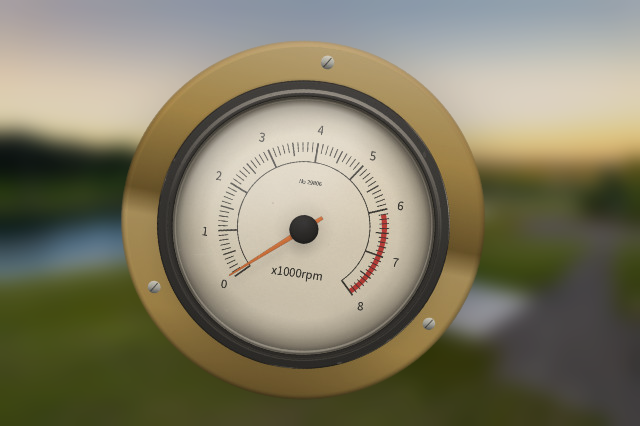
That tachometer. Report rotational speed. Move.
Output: 100 rpm
